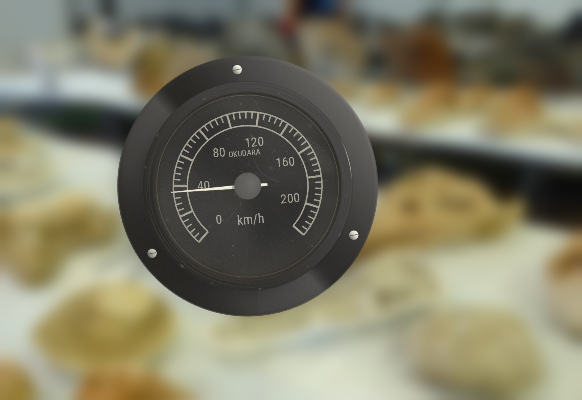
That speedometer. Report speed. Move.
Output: 36 km/h
